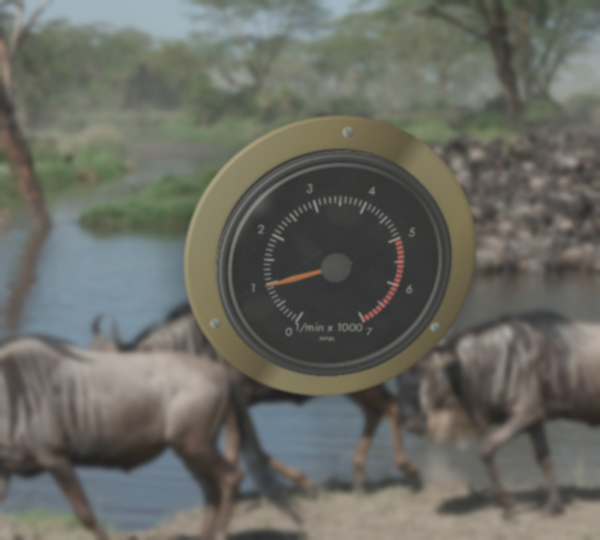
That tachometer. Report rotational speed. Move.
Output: 1000 rpm
